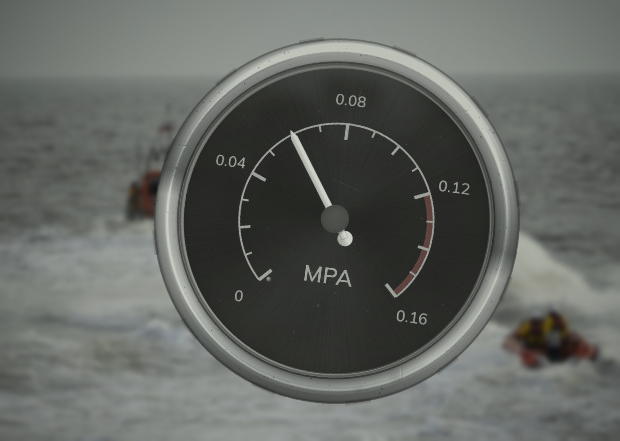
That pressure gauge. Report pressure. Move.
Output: 0.06 MPa
